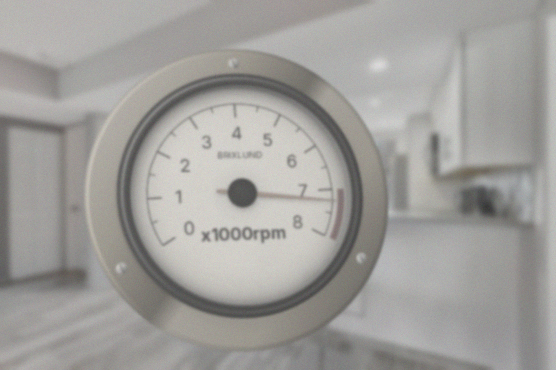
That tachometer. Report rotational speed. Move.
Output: 7250 rpm
